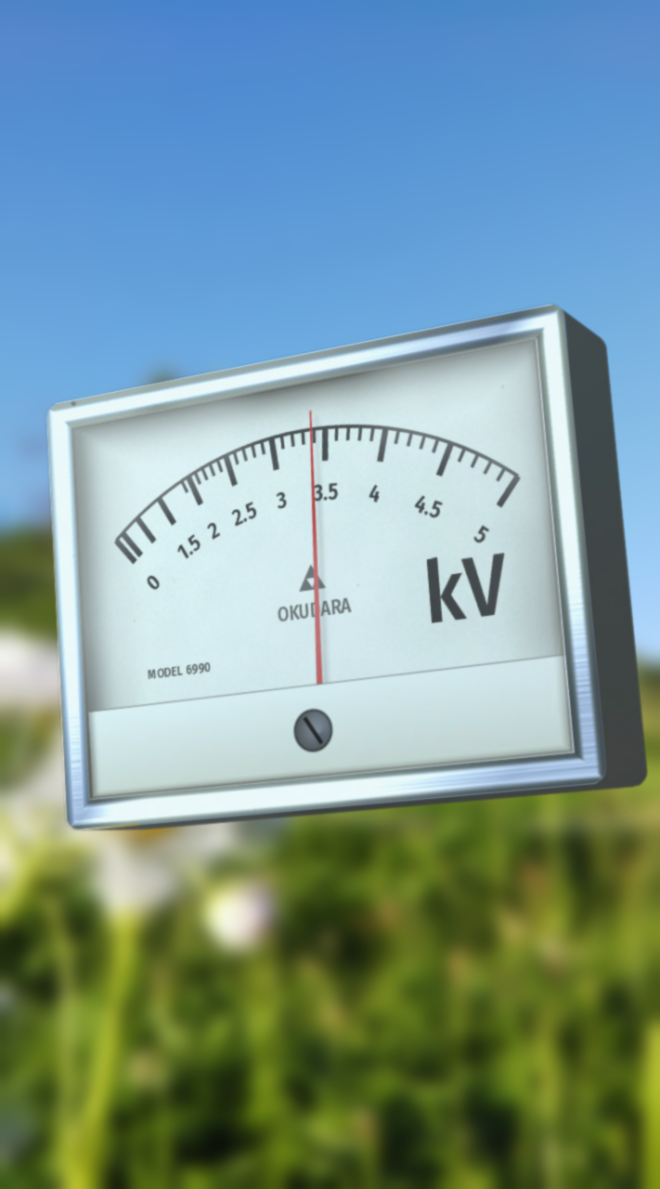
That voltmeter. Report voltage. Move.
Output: 3.4 kV
